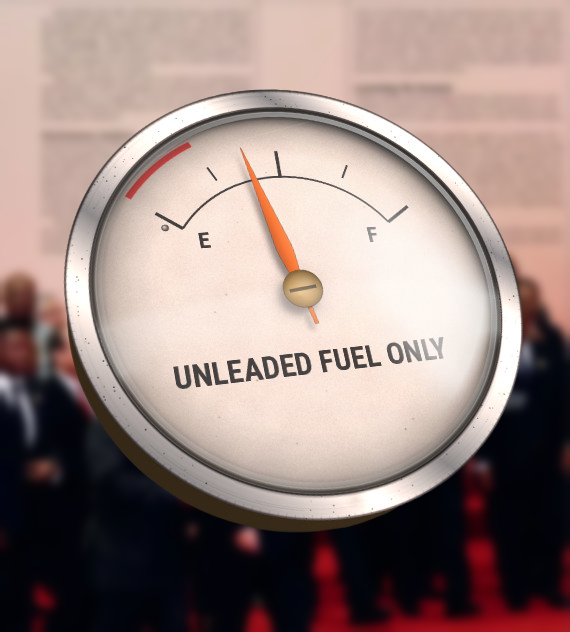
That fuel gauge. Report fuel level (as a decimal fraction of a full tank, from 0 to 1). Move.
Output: 0.375
